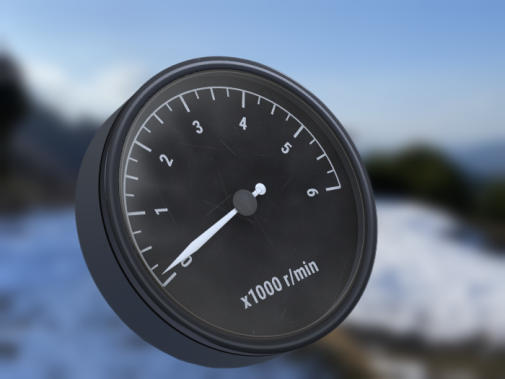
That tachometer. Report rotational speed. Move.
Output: 125 rpm
